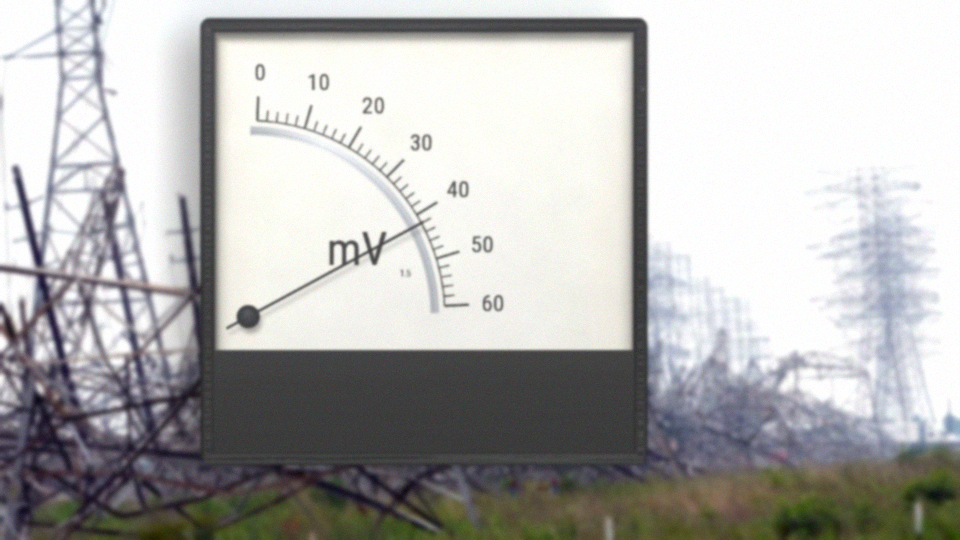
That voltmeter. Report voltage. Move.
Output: 42 mV
